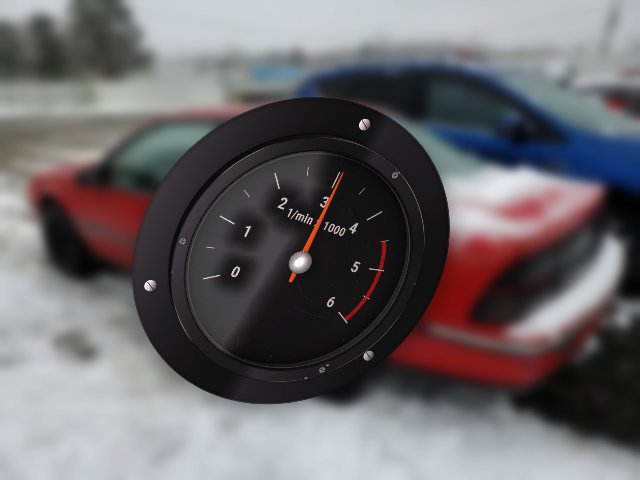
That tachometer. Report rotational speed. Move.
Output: 3000 rpm
